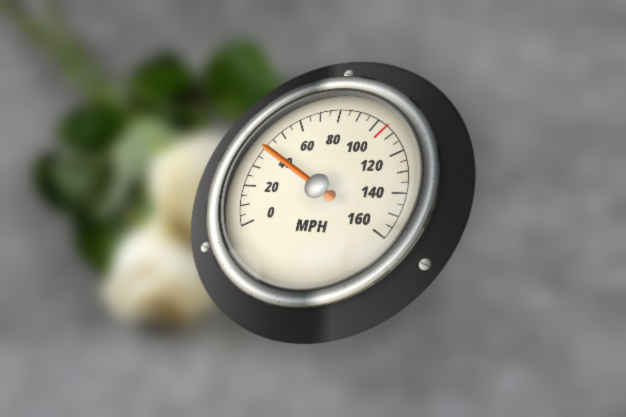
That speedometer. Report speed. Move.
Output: 40 mph
